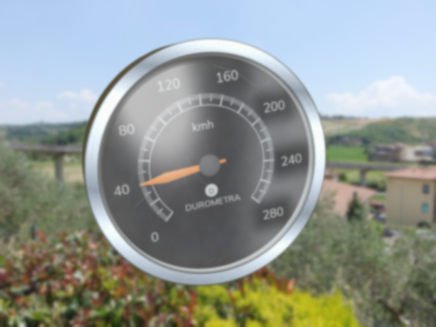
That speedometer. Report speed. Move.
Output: 40 km/h
